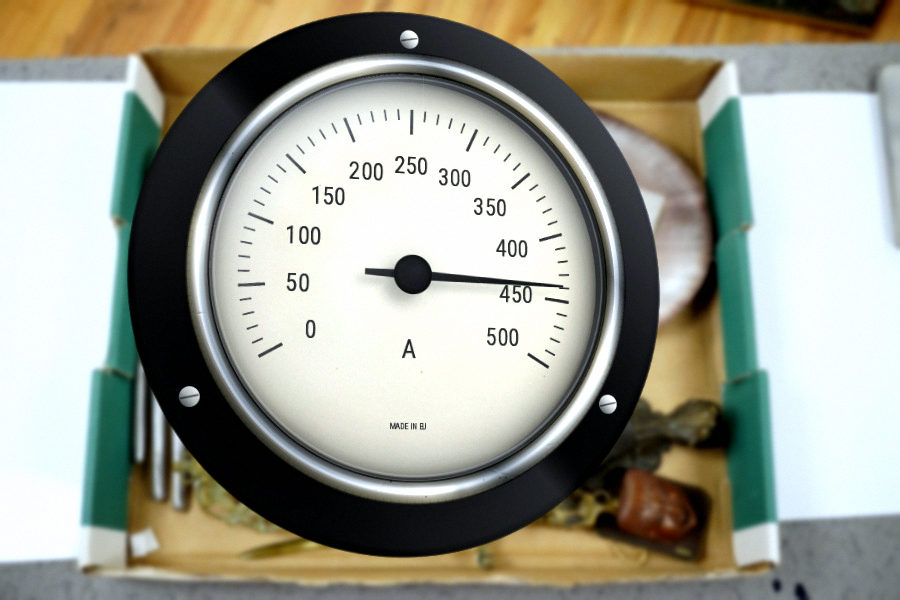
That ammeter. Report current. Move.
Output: 440 A
